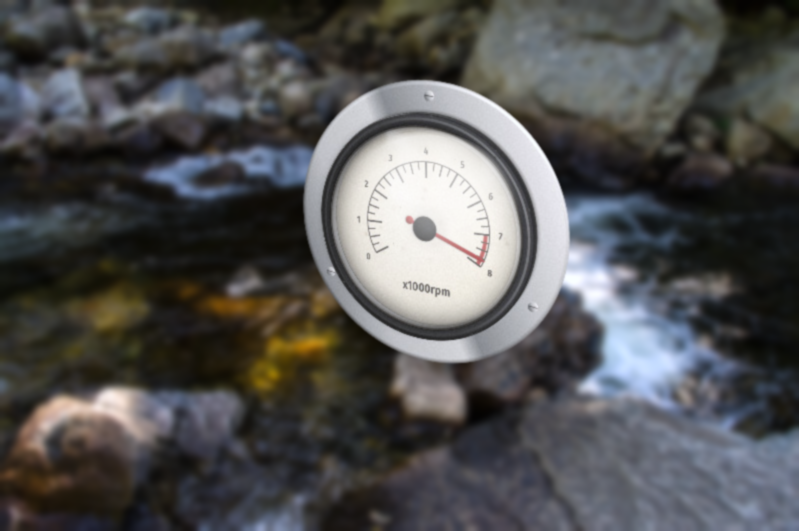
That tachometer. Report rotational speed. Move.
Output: 7750 rpm
